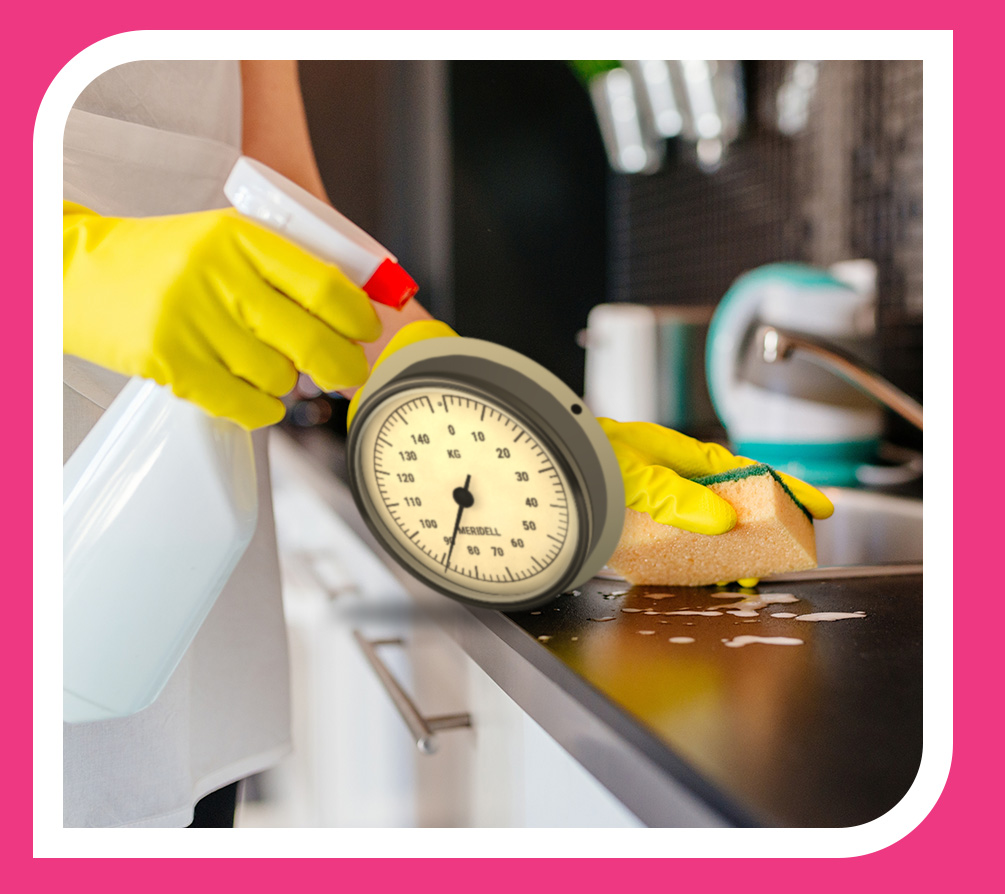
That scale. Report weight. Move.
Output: 88 kg
